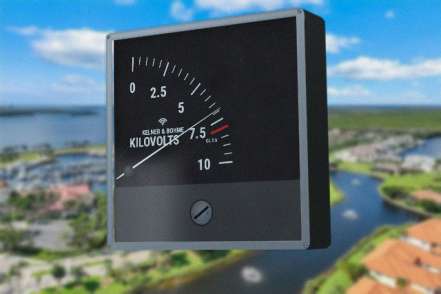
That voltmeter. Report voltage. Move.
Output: 7 kV
